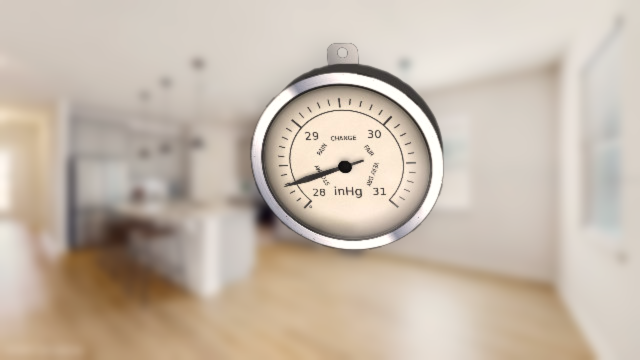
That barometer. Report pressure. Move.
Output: 28.3 inHg
